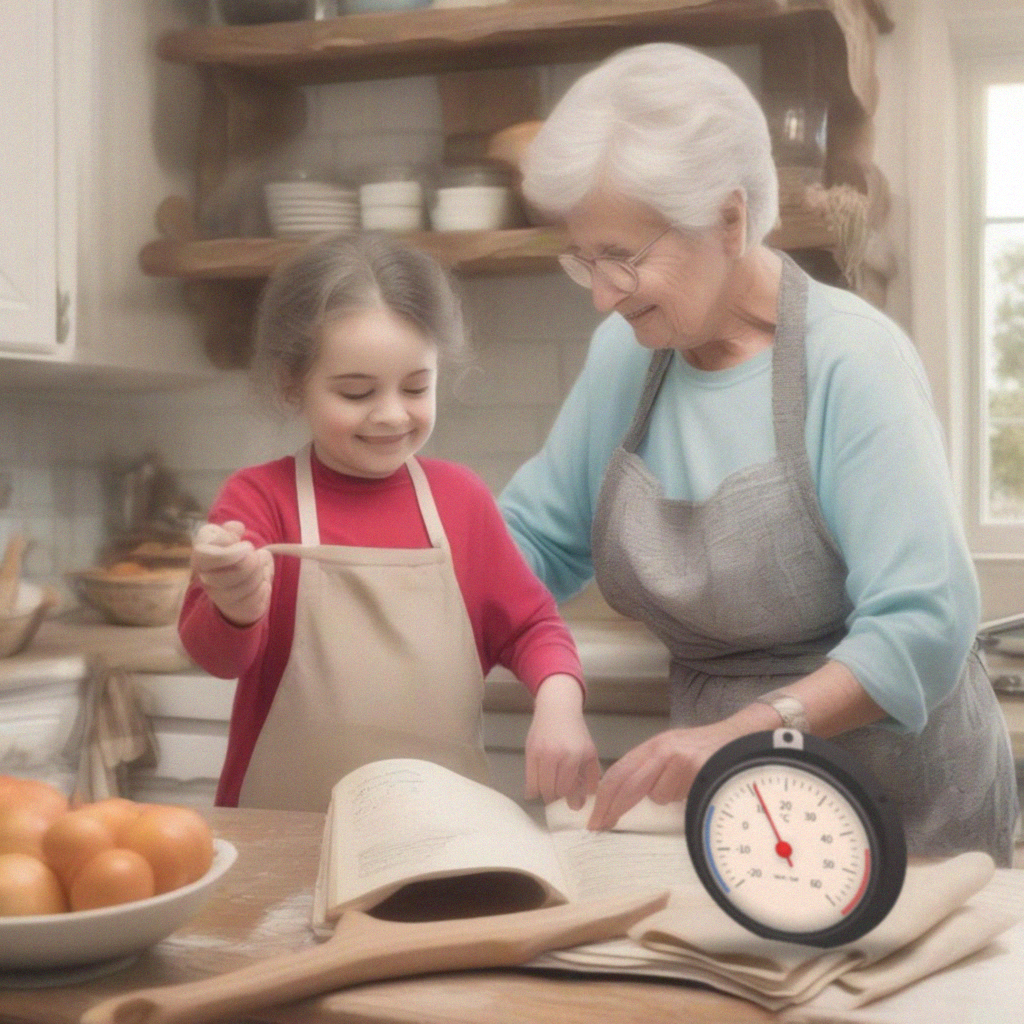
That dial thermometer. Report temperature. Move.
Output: 12 °C
